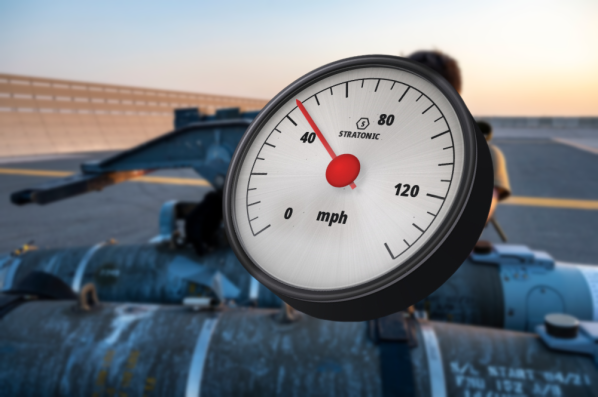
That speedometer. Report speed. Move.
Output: 45 mph
